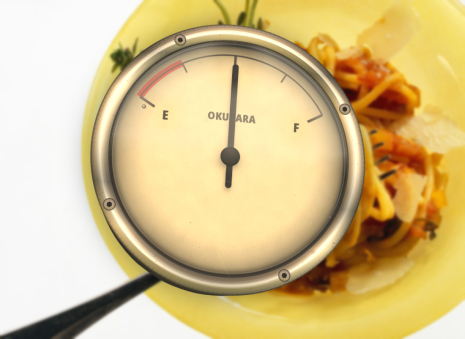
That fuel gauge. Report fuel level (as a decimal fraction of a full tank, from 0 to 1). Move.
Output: 0.5
